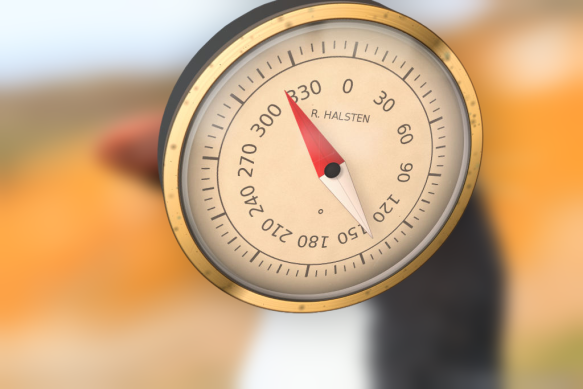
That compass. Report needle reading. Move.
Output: 320 °
